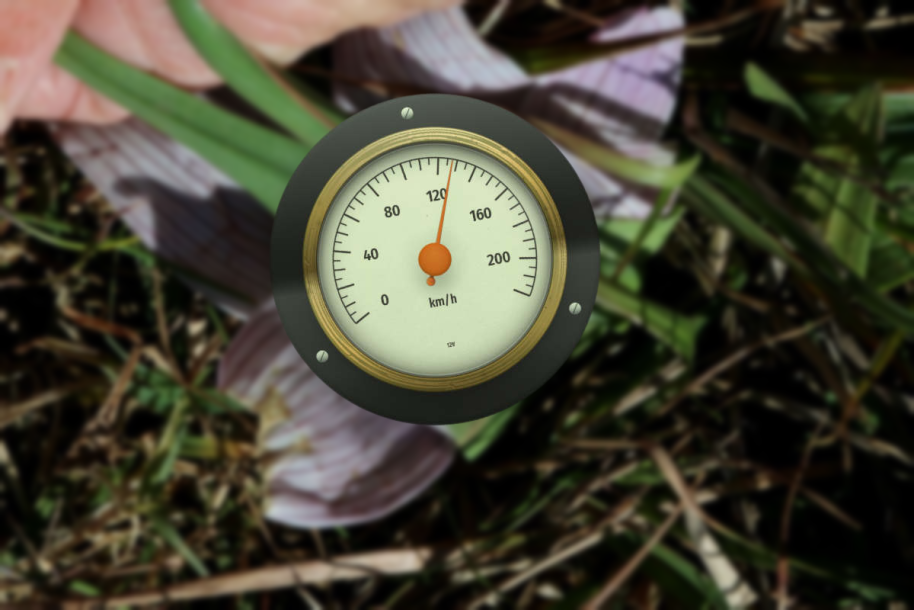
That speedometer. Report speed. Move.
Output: 127.5 km/h
